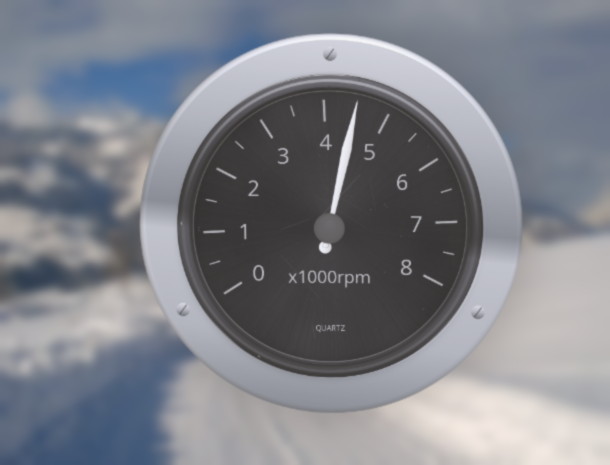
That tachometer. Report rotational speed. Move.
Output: 4500 rpm
